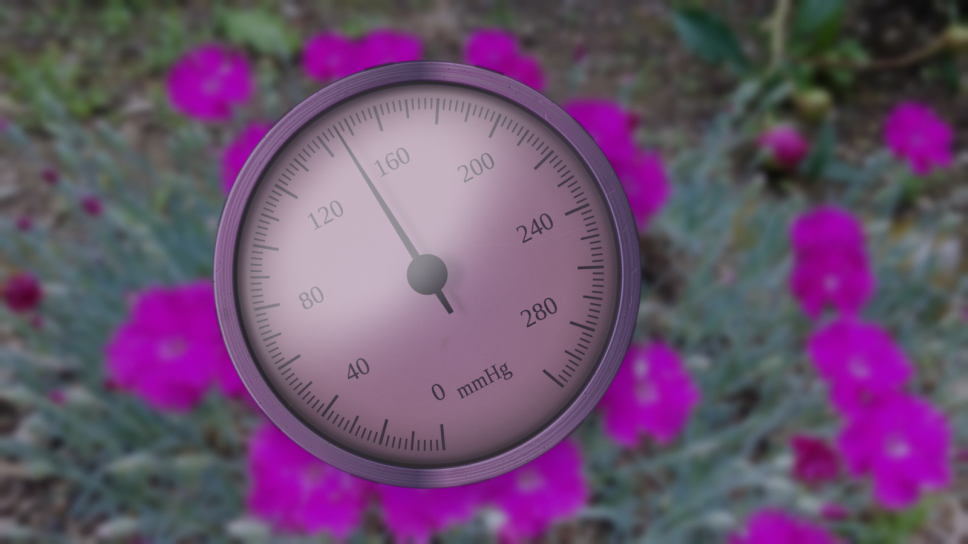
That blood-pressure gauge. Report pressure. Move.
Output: 146 mmHg
